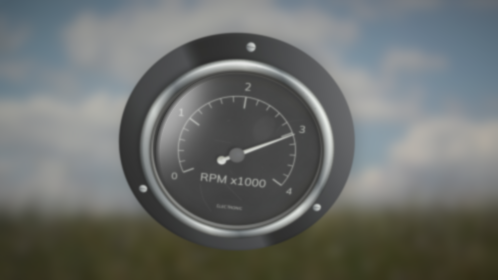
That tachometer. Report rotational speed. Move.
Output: 3000 rpm
